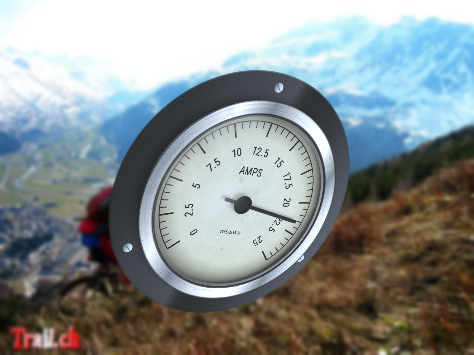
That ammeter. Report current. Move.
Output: 21.5 A
